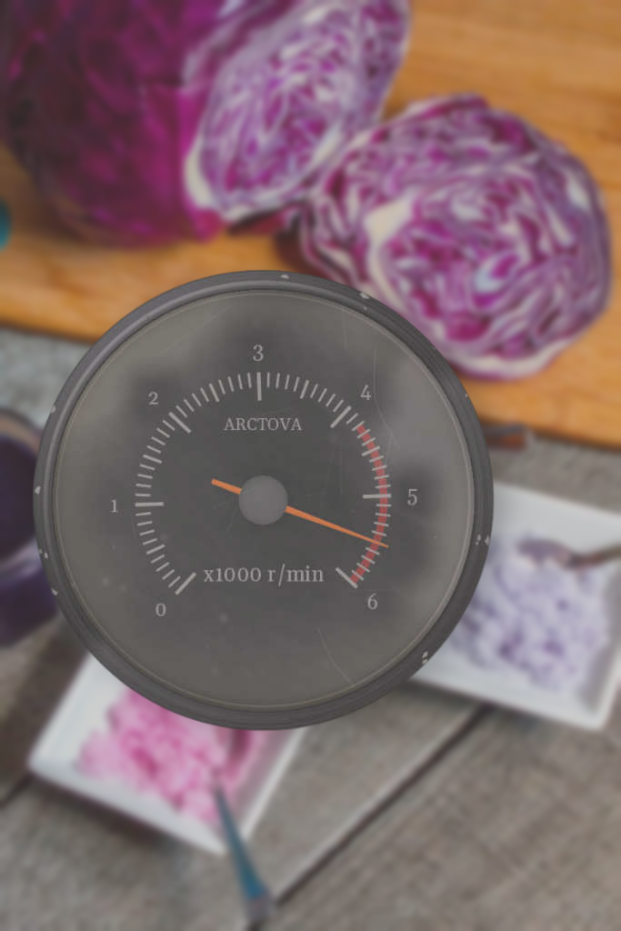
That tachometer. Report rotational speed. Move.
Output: 5500 rpm
